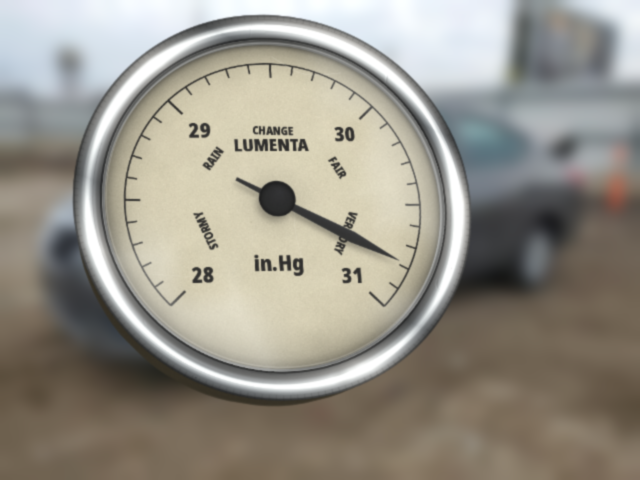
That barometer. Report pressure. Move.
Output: 30.8 inHg
